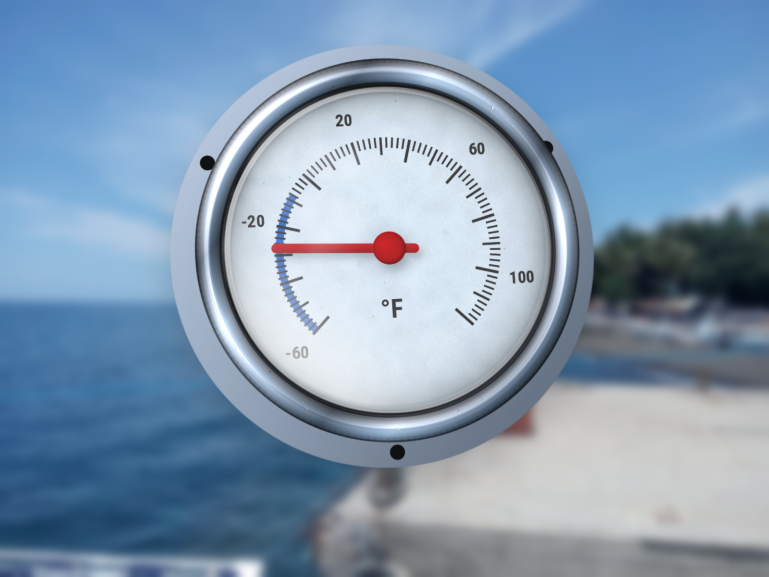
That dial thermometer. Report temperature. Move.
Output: -28 °F
